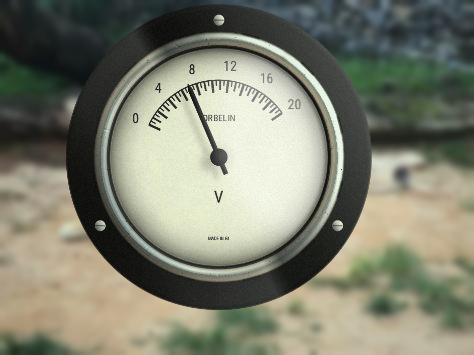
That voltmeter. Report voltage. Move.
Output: 7 V
